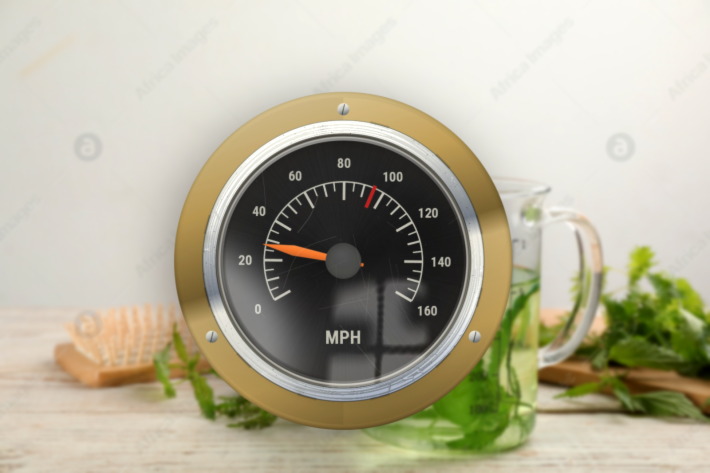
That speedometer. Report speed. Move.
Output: 27.5 mph
